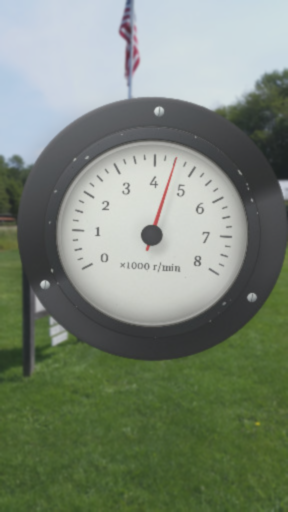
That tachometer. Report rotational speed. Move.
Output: 4500 rpm
